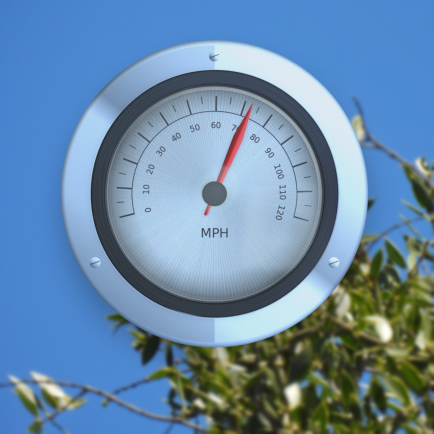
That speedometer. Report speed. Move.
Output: 72.5 mph
